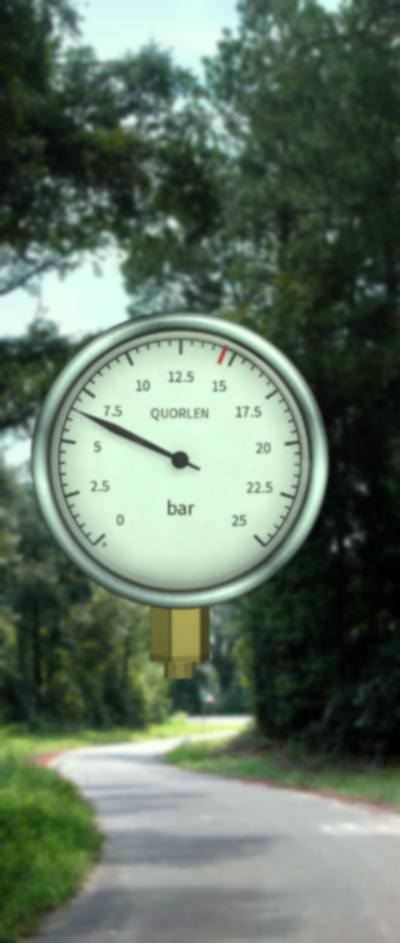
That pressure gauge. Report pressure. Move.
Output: 6.5 bar
